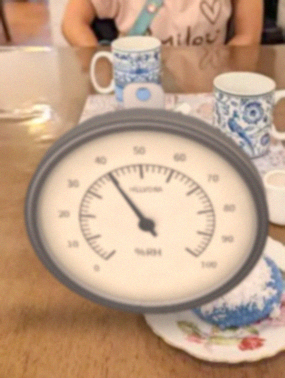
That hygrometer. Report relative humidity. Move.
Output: 40 %
